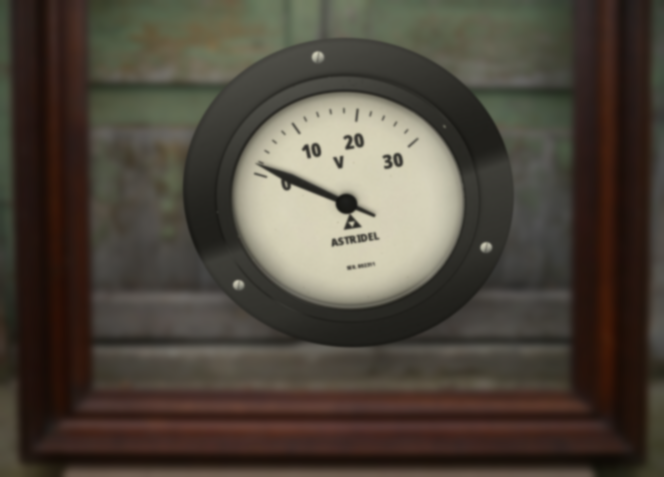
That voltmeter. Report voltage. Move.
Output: 2 V
